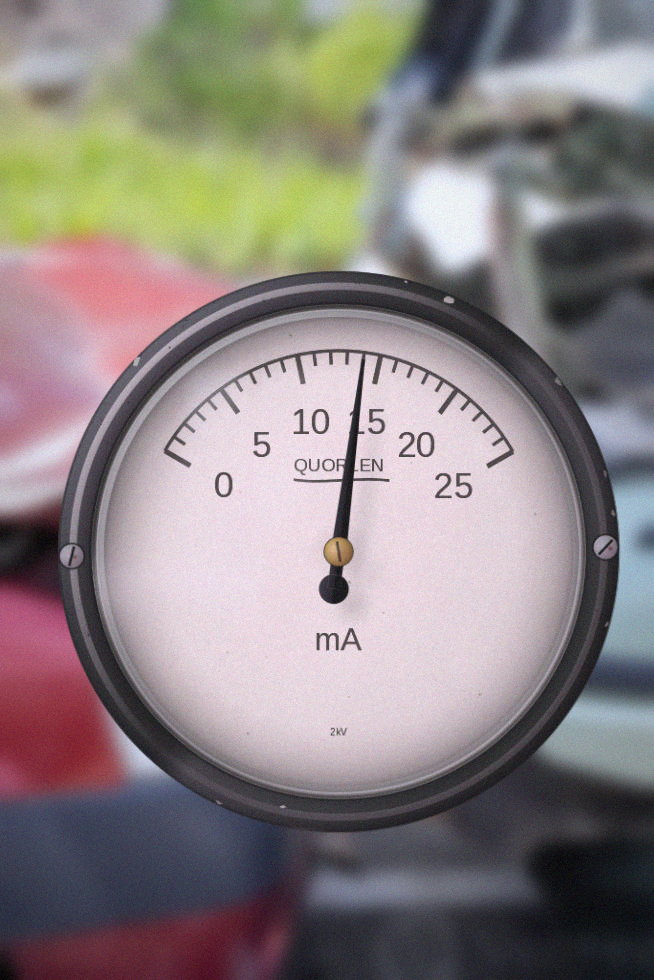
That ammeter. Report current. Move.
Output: 14 mA
